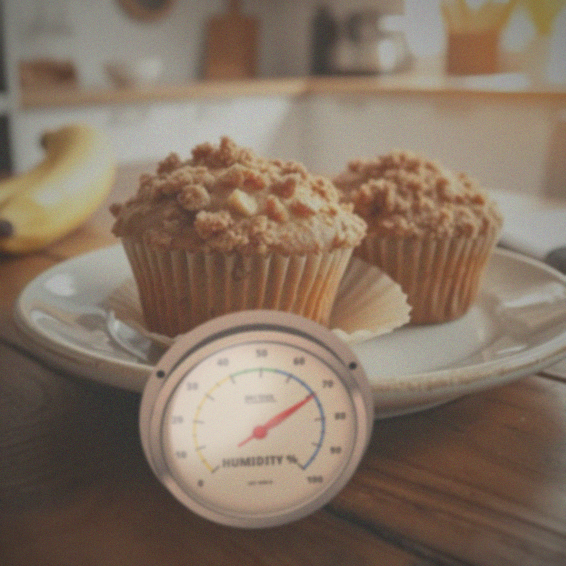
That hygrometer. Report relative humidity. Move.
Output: 70 %
